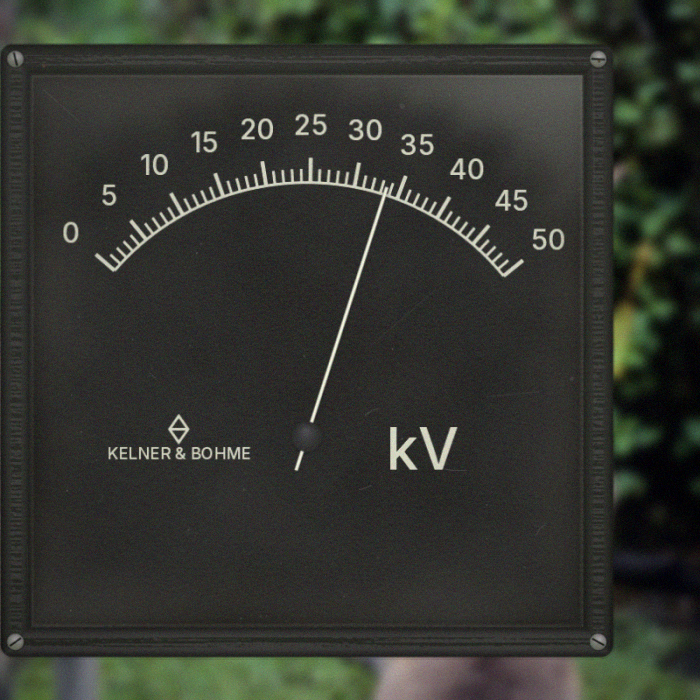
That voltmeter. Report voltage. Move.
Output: 33.5 kV
